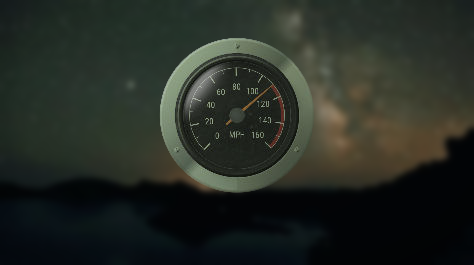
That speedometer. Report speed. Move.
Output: 110 mph
